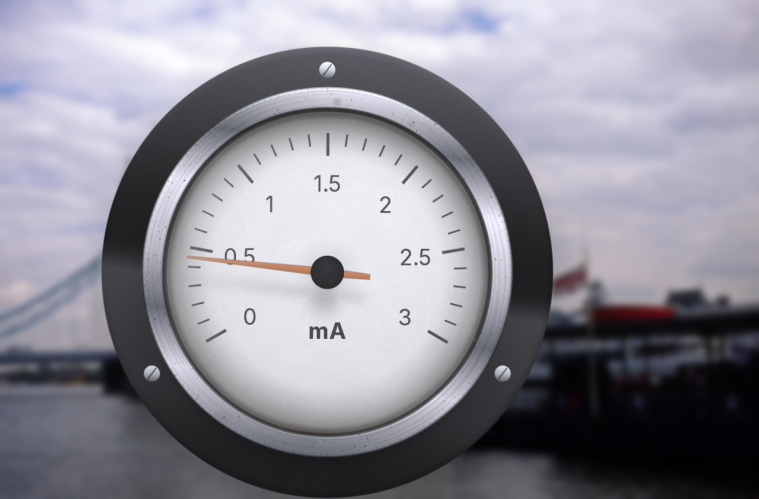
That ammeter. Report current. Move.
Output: 0.45 mA
